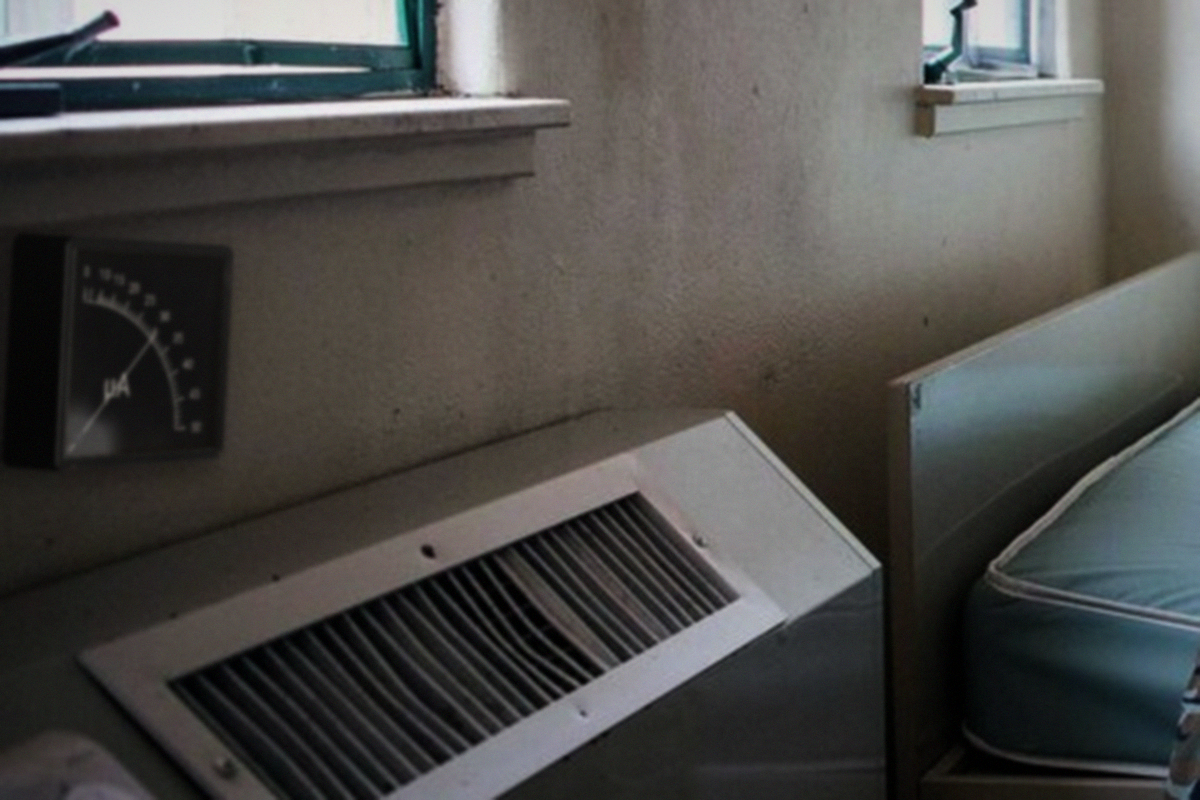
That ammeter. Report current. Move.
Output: 30 µA
